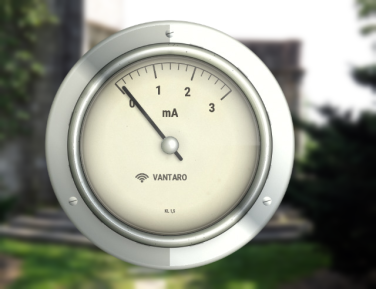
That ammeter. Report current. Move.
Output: 0.1 mA
